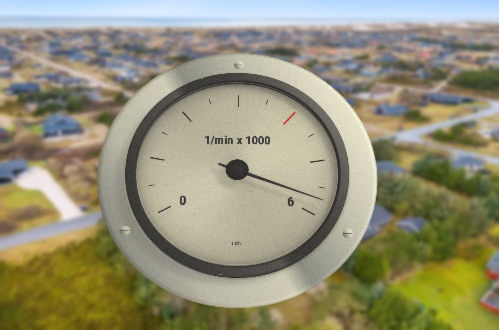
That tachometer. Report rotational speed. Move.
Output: 5750 rpm
